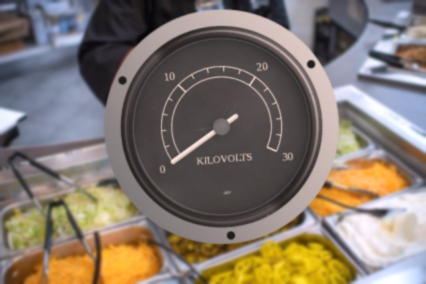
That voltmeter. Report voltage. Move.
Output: 0 kV
